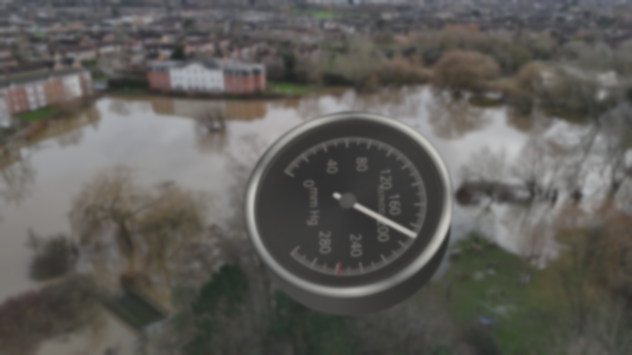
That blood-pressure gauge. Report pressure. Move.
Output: 190 mmHg
